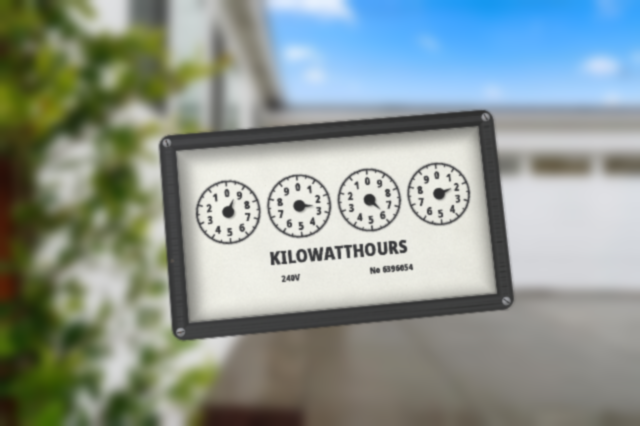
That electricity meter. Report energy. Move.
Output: 9262 kWh
